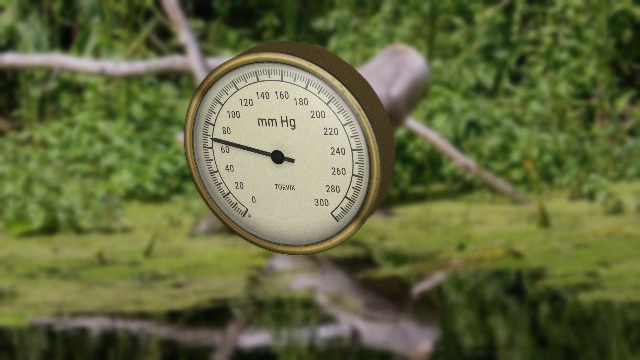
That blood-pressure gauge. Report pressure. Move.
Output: 70 mmHg
